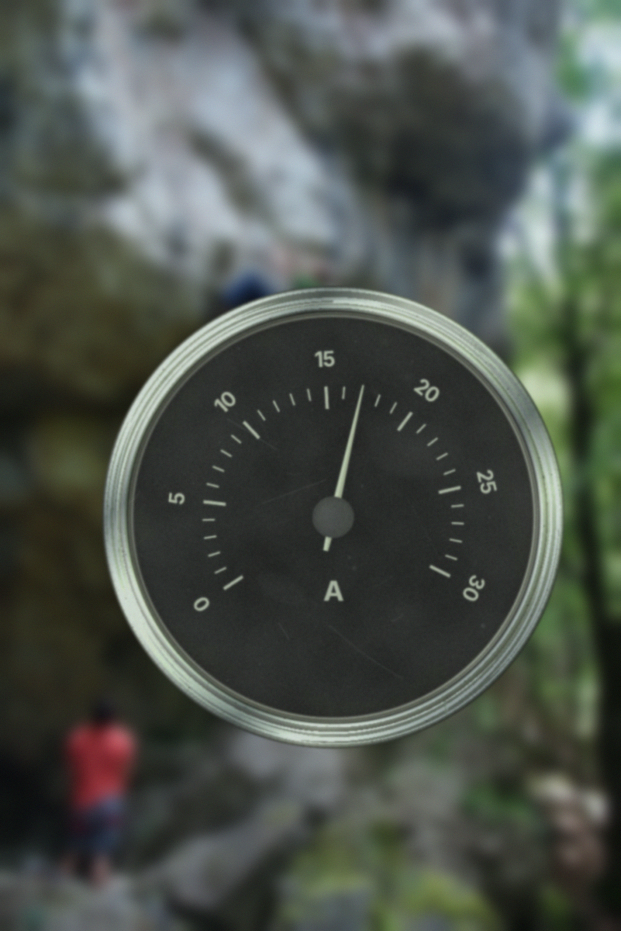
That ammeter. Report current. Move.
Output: 17 A
